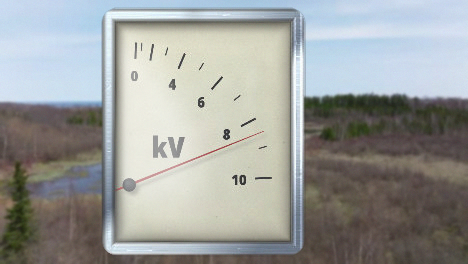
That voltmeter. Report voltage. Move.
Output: 8.5 kV
